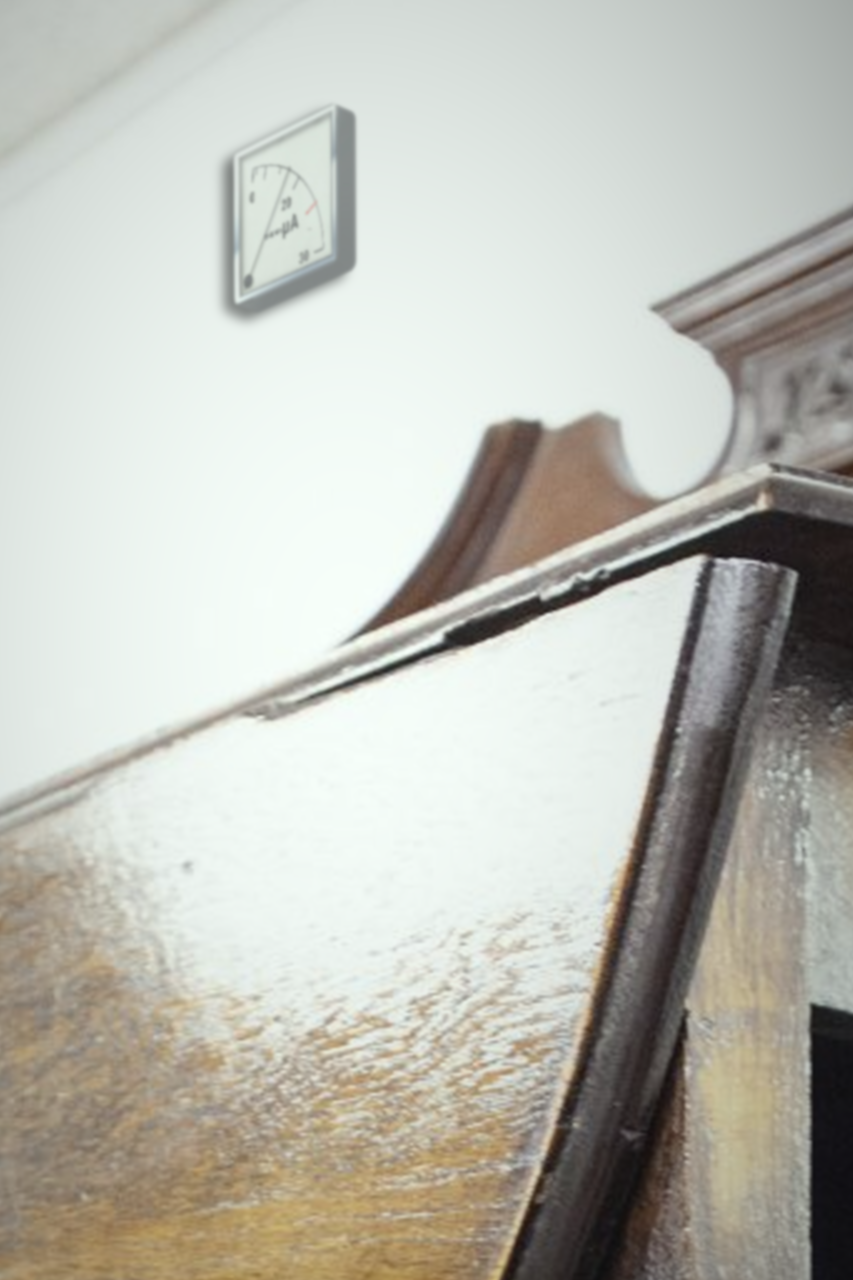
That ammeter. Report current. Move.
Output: 17.5 µA
